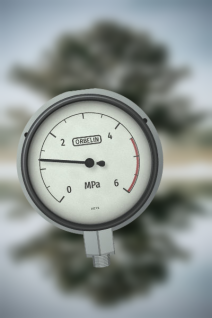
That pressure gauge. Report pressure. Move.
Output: 1.25 MPa
